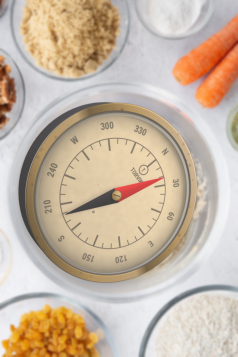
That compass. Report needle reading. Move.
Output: 20 °
